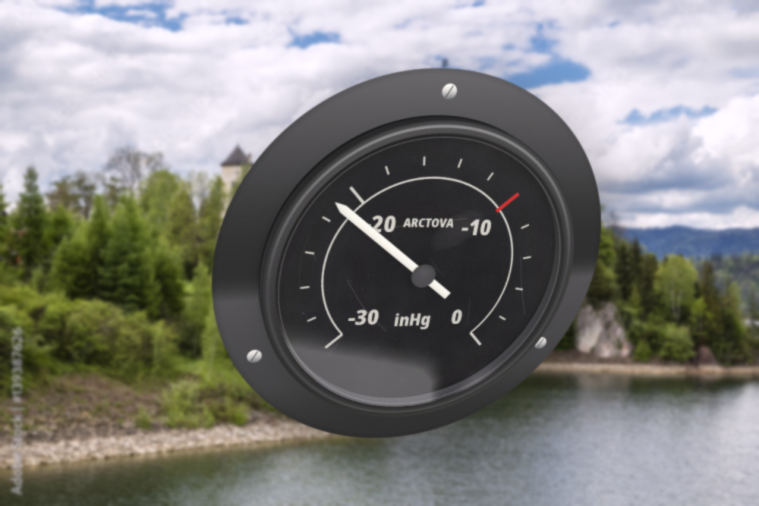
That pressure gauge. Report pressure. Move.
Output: -21 inHg
